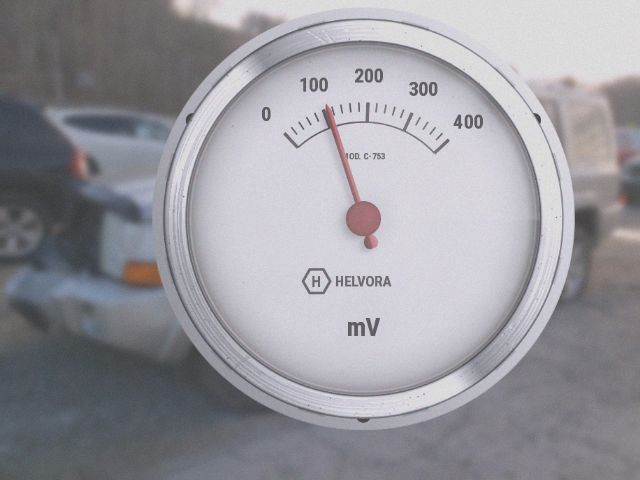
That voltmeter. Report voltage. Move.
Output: 110 mV
